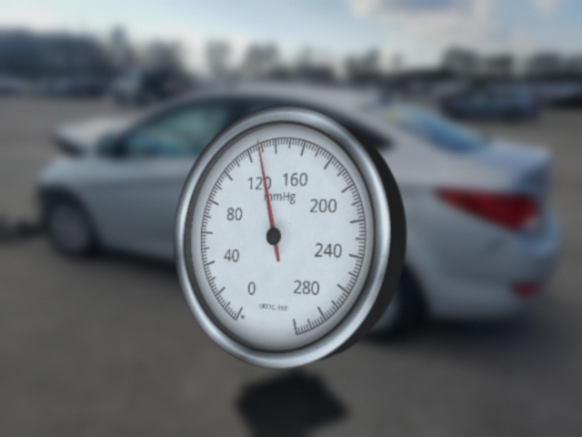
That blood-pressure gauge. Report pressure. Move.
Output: 130 mmHg
